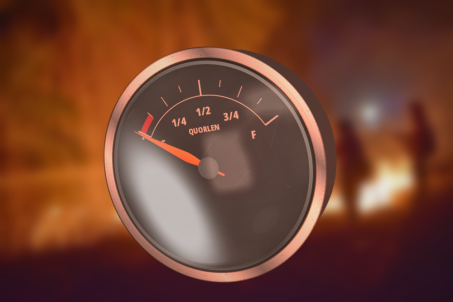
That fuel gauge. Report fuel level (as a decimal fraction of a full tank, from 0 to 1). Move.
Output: 0
